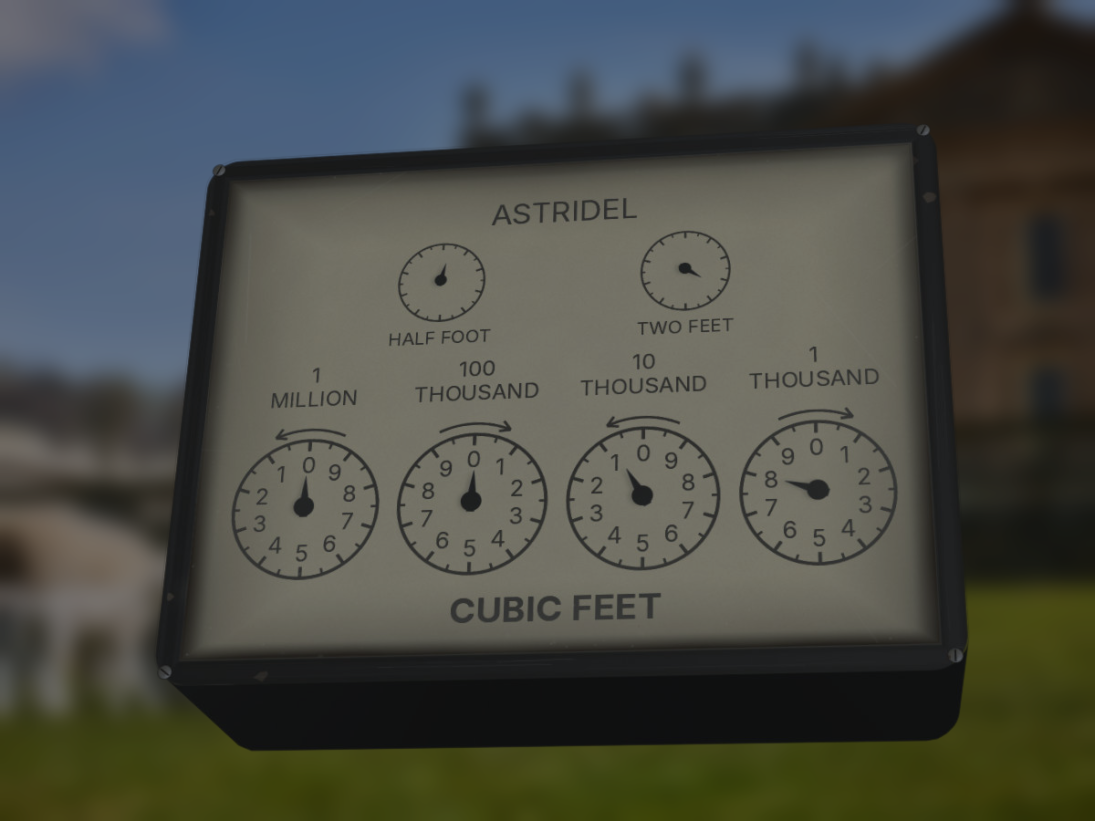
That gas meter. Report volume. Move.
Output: 800 ft³
